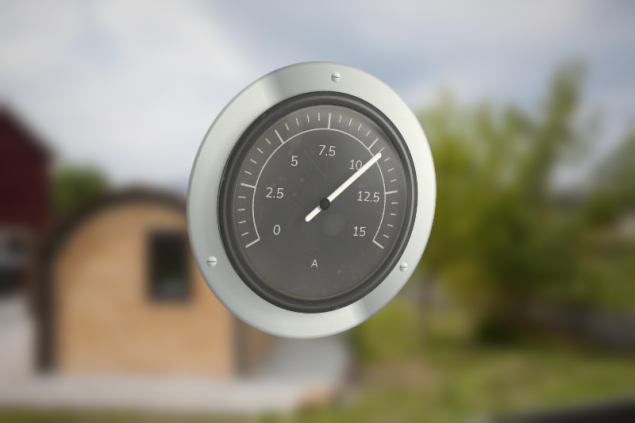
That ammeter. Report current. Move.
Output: 10.5 A
